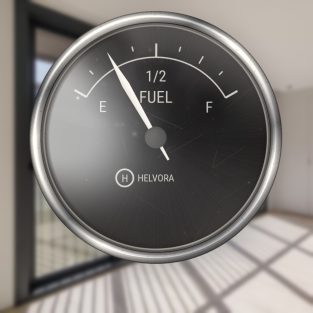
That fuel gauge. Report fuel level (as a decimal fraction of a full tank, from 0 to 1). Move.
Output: 0.25
